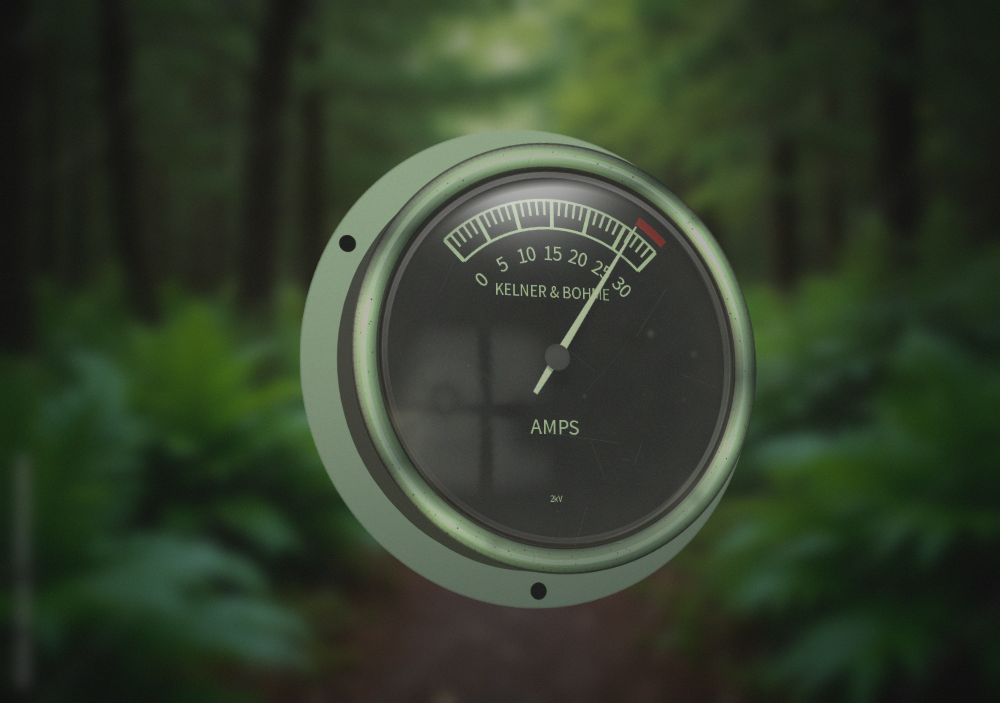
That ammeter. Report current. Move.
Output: 26 A
